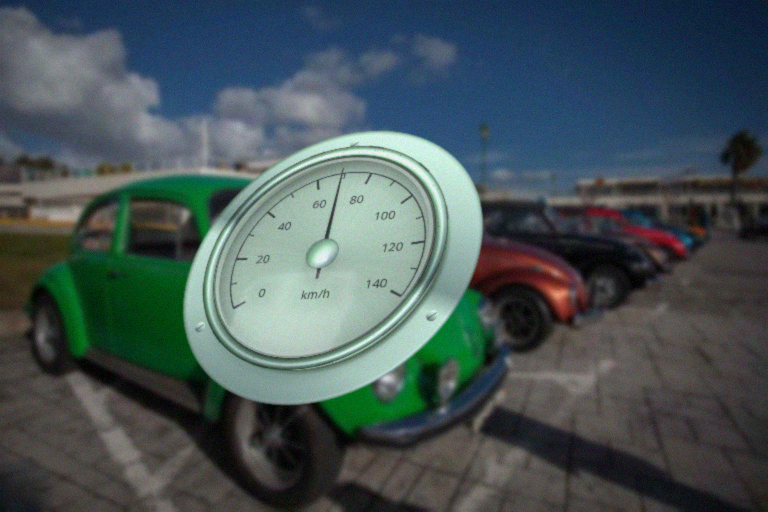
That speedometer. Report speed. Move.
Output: 70 km/h
